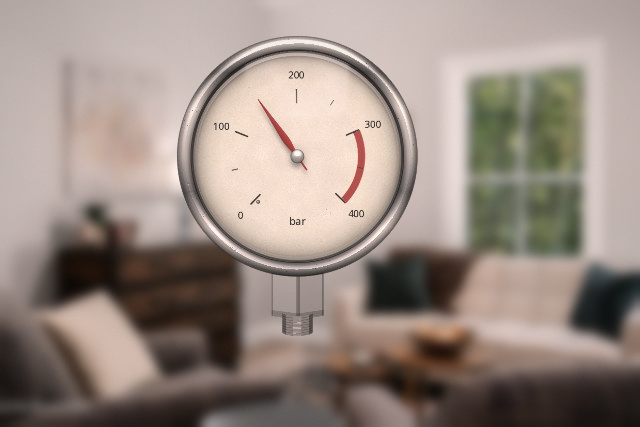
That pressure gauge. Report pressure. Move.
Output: 150 bar
